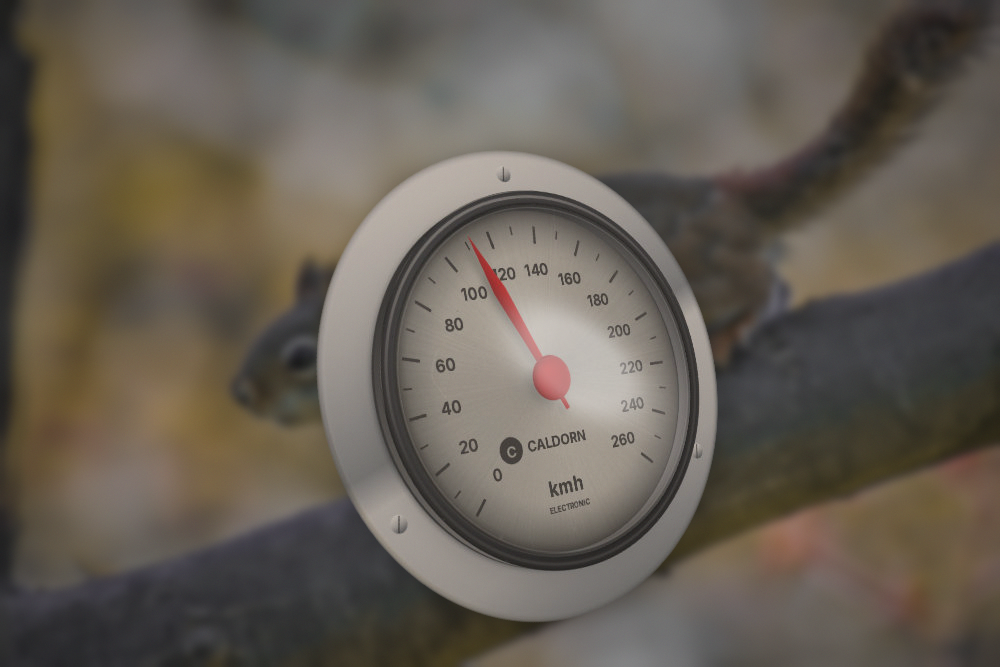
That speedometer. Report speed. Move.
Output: 110 km/h
